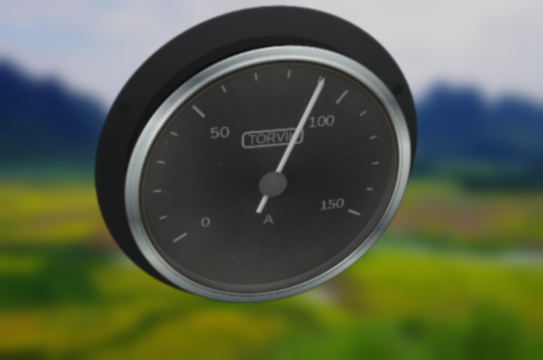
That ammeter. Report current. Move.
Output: 90 A
